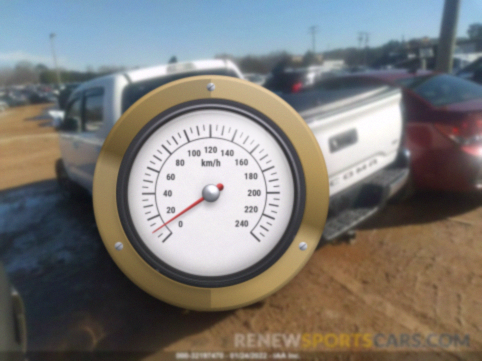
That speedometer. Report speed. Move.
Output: 10 km/h
